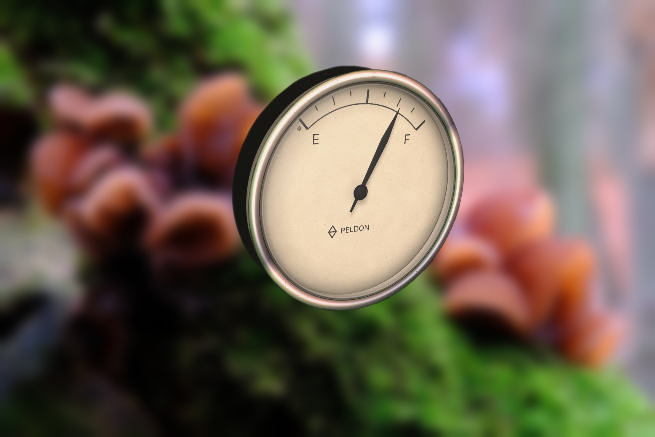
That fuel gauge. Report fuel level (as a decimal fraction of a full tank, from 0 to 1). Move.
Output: 0.75
